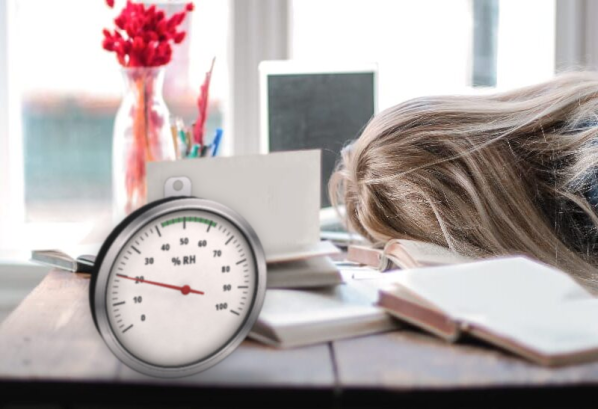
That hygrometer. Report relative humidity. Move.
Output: 20 %
